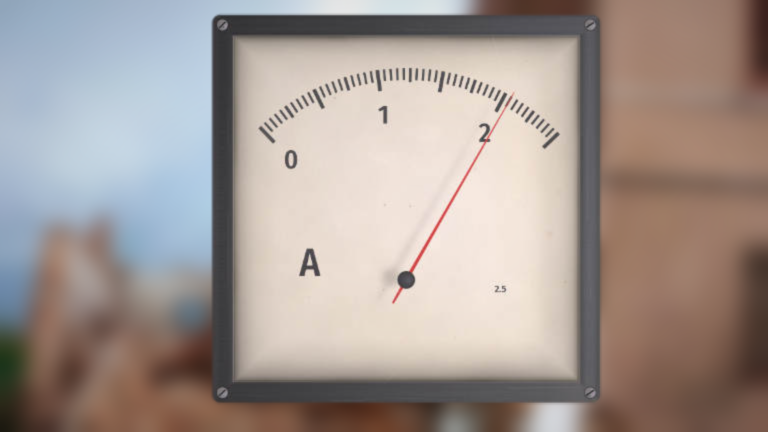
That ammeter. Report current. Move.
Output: 2.05 A
